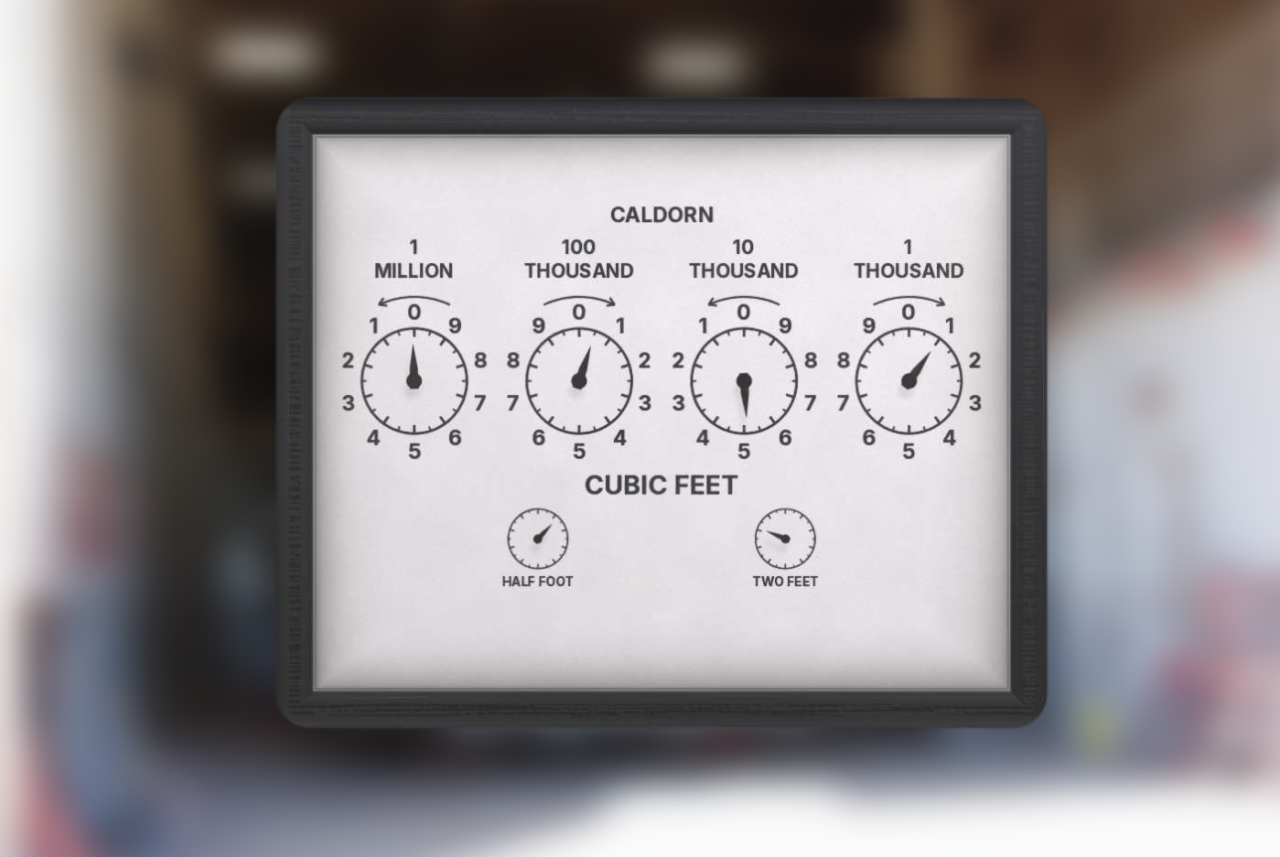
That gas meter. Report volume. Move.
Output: 5100 ft³
